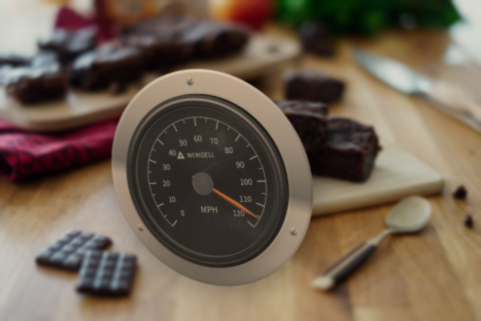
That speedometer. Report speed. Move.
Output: 115 mph
